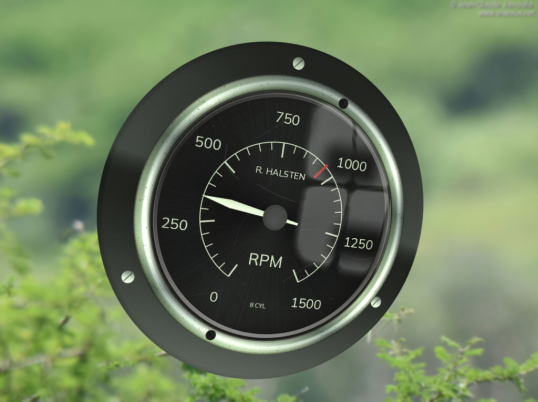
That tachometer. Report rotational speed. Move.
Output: 350 rpm
